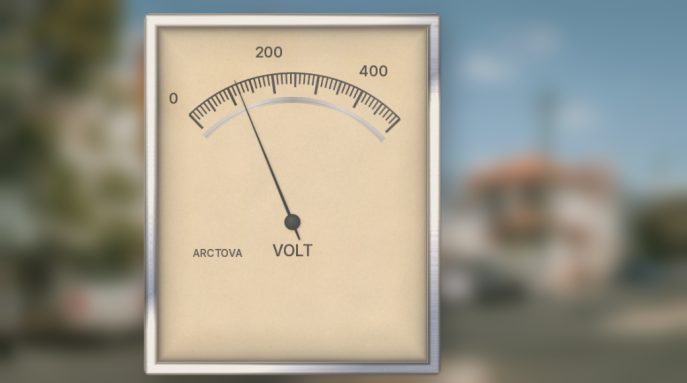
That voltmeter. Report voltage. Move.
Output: 120 V
